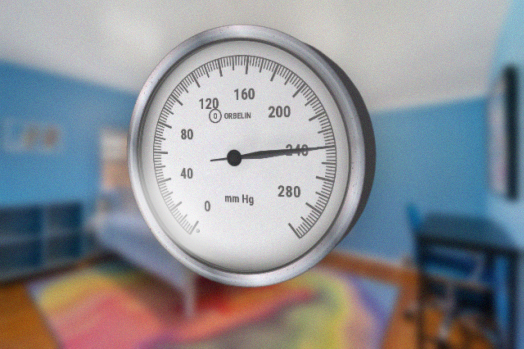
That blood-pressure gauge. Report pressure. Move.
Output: 240 mmHg
